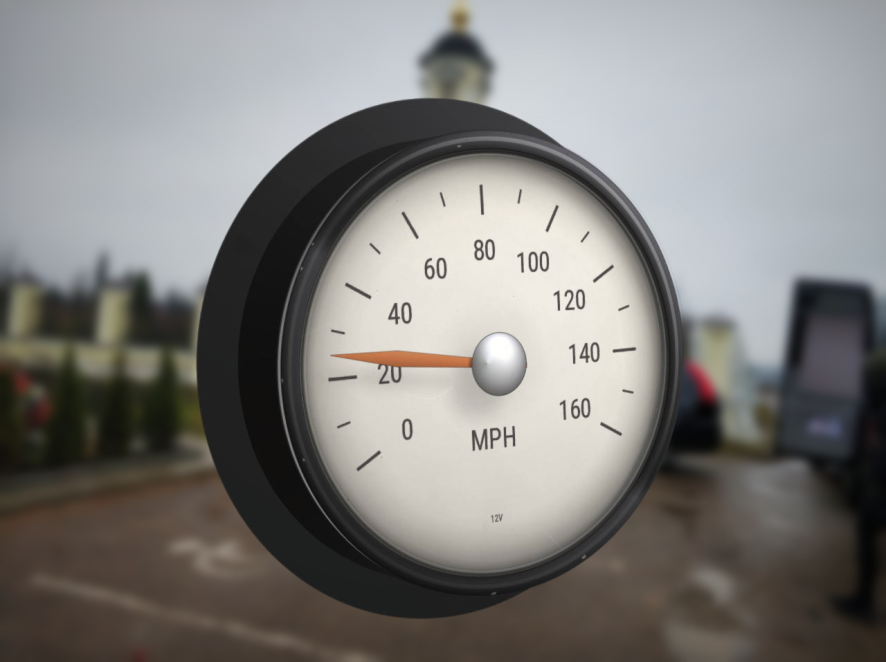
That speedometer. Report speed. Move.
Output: 25 mph
